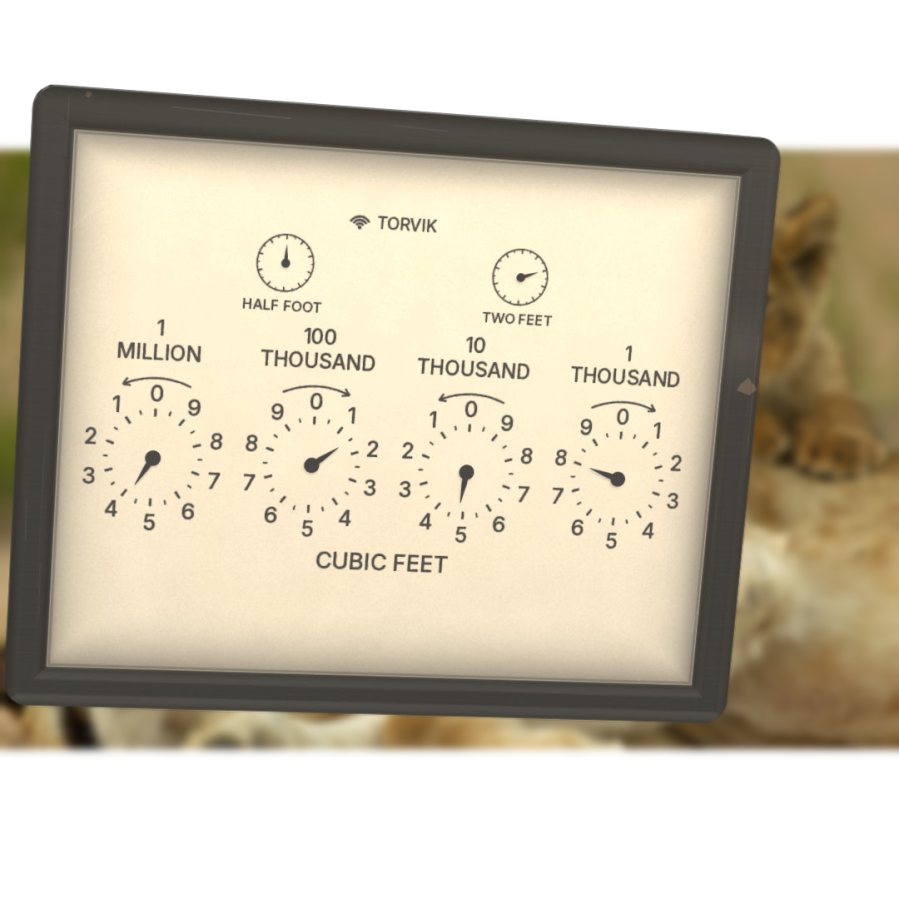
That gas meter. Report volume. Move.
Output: 414800 ft³
